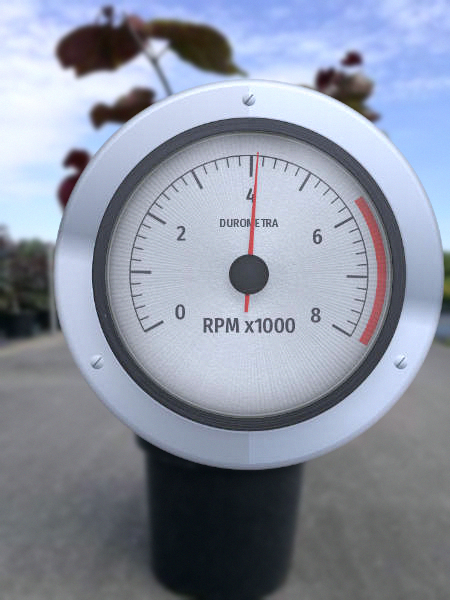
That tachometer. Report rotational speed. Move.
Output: 4100 rpm
